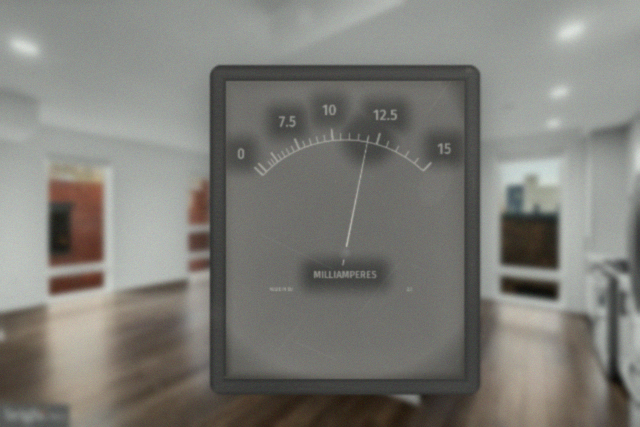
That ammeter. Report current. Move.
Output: 12 mA
